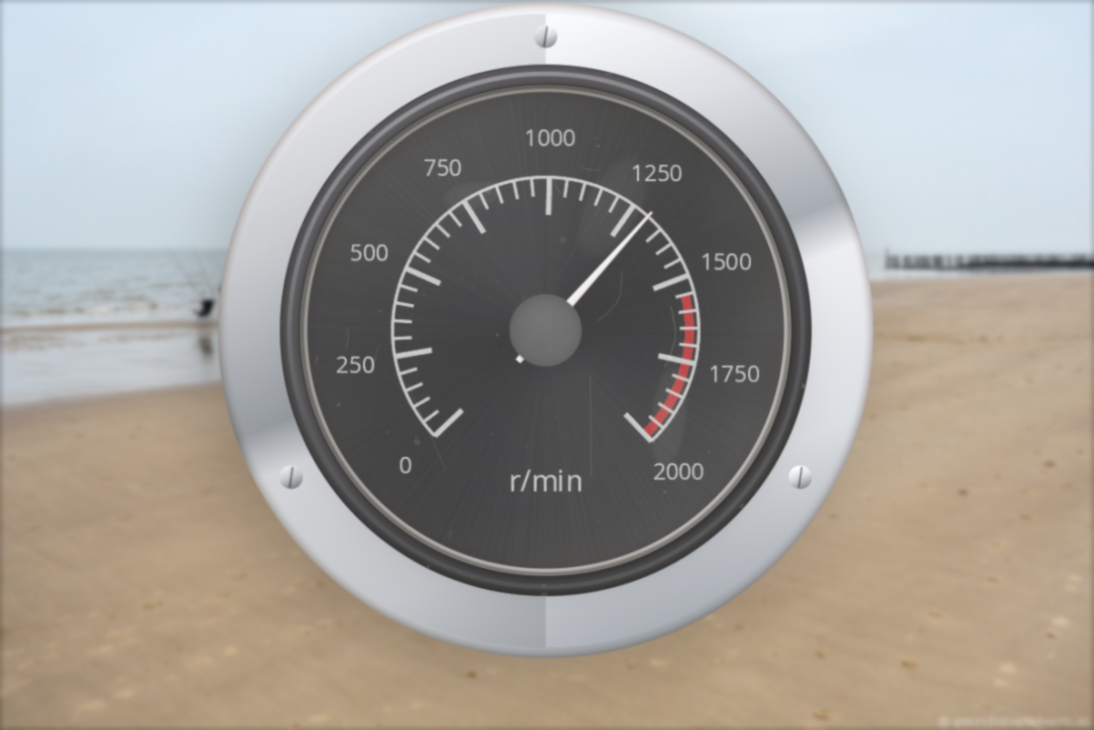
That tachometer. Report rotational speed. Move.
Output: 1300 rpm
